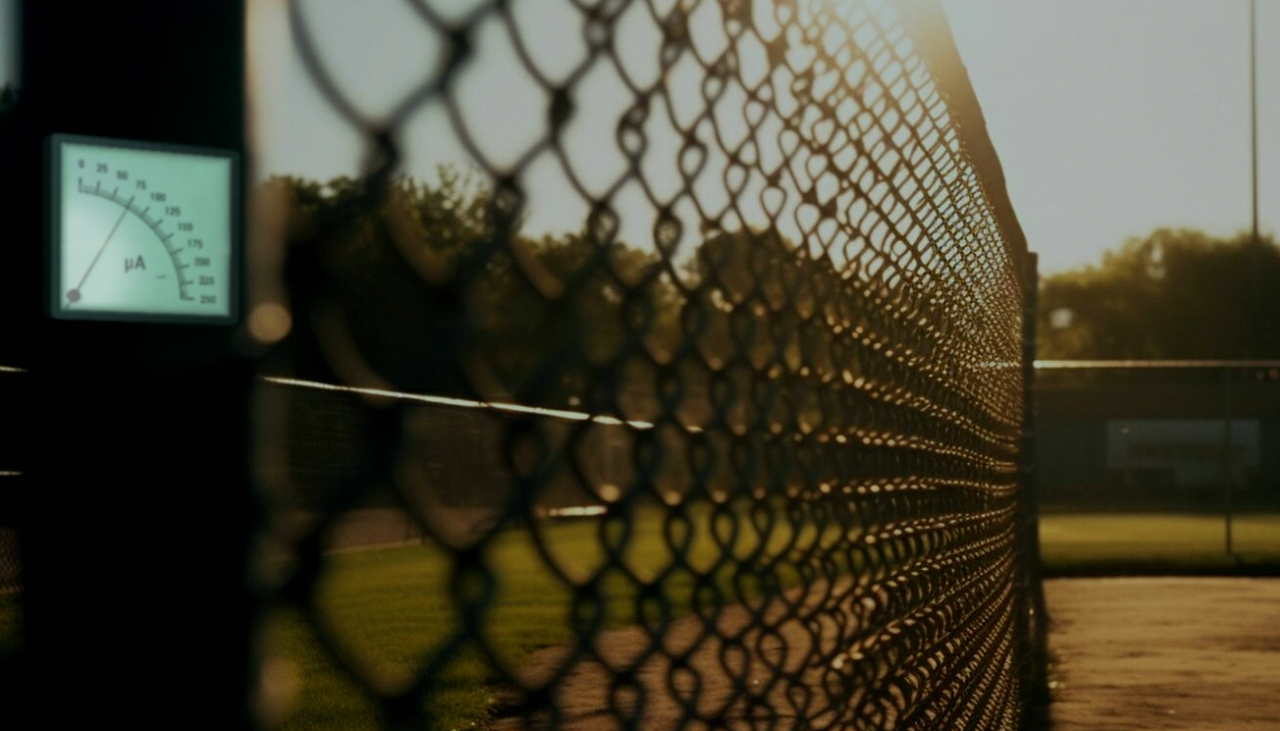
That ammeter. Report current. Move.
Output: 75 µA
